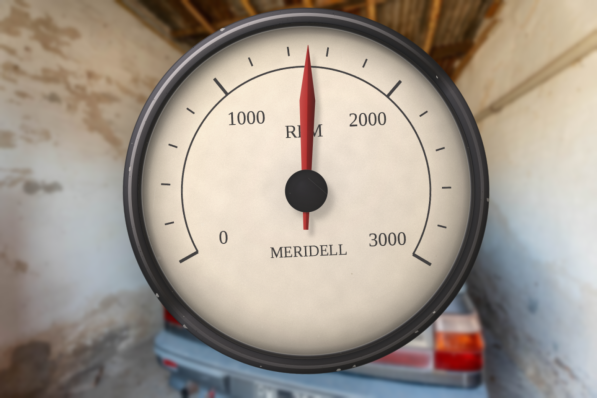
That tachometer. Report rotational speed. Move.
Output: 1500 rpm
